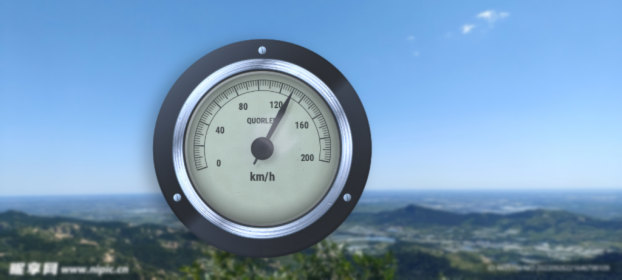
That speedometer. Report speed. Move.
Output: 130 km/h
